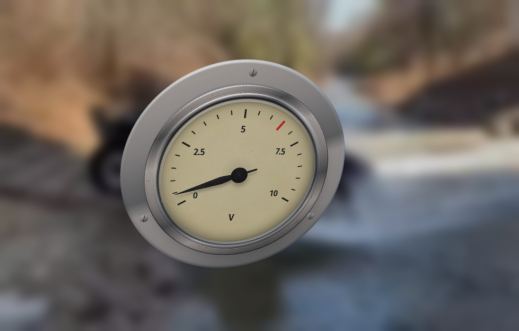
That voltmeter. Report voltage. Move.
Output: 0.5 V
